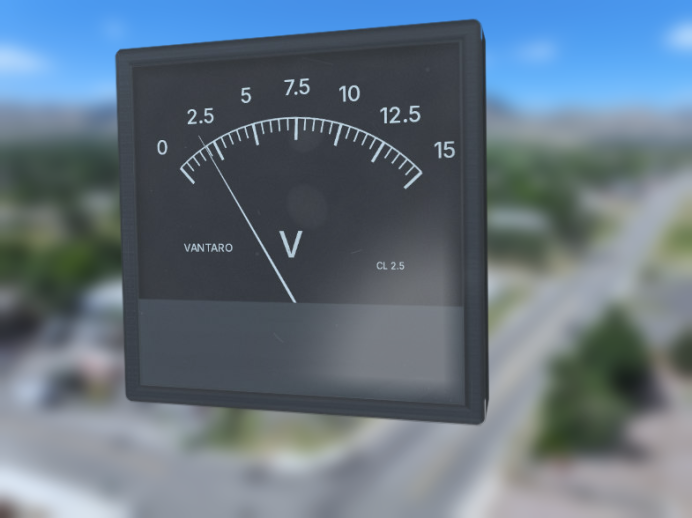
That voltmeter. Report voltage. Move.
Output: 2 V
